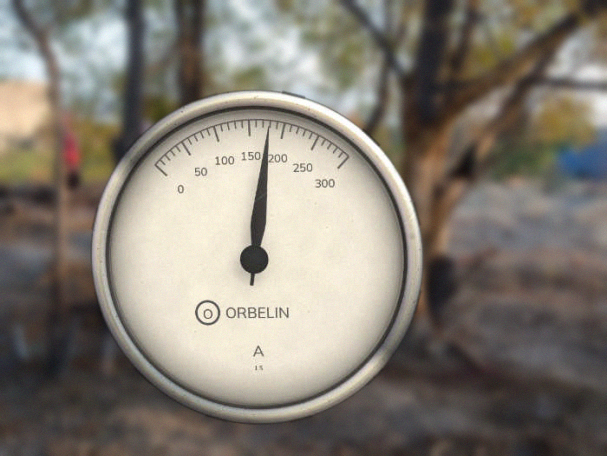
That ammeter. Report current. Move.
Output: 180 A
